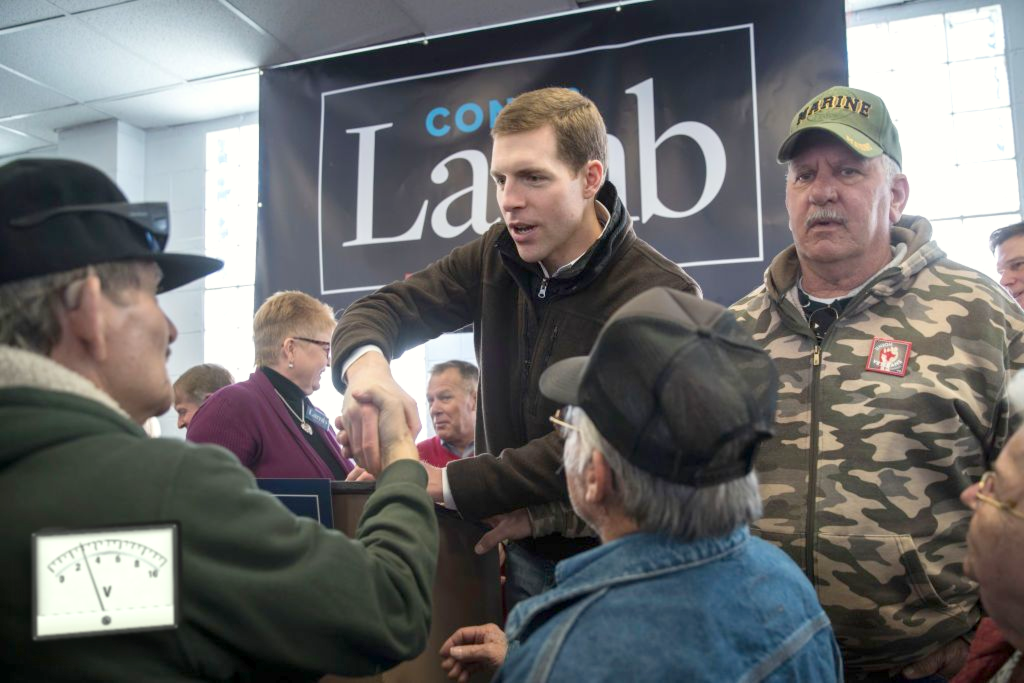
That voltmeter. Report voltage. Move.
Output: 3 V
